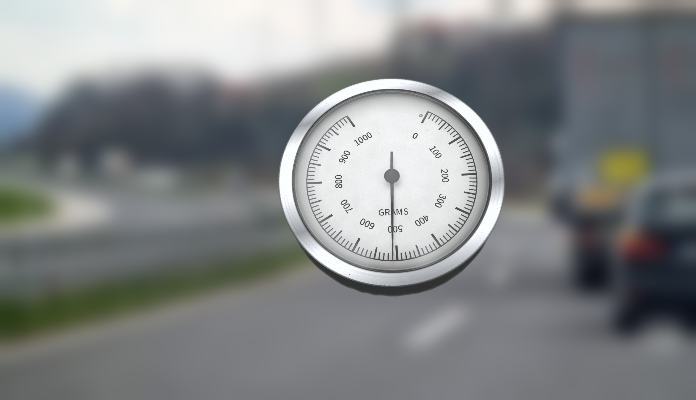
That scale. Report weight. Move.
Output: 510 g
